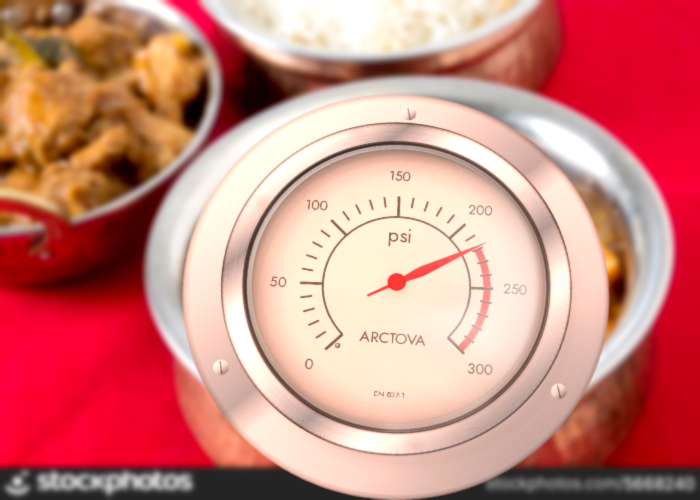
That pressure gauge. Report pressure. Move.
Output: 220 psi
